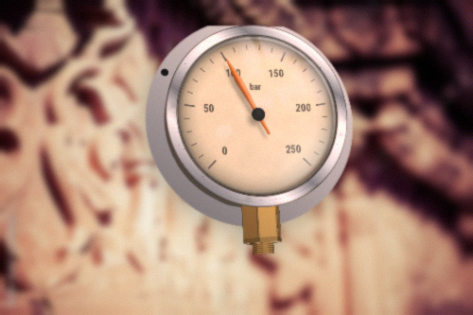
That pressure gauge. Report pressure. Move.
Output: 100 bar
